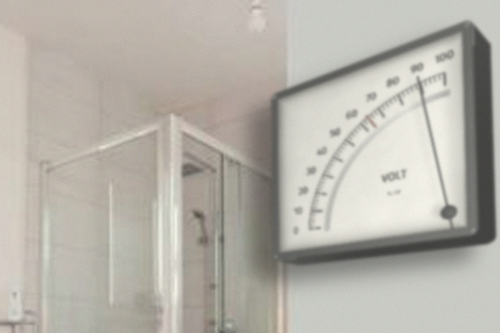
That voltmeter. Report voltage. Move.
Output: 90 V
